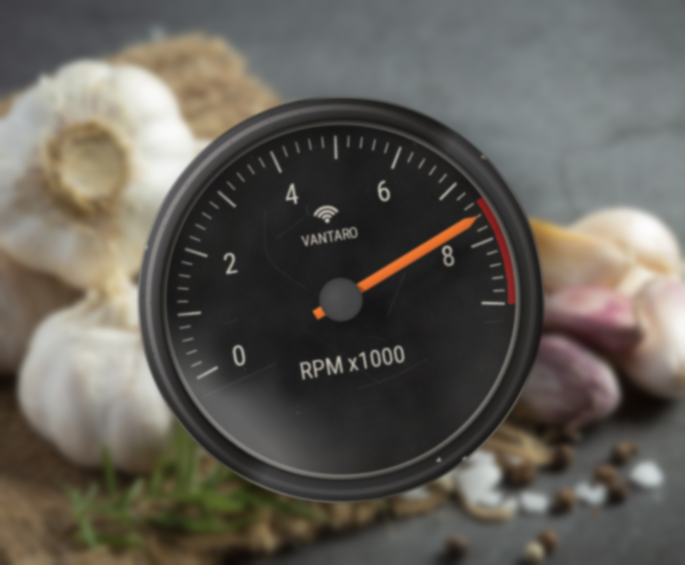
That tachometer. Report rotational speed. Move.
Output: 7600 rpm
